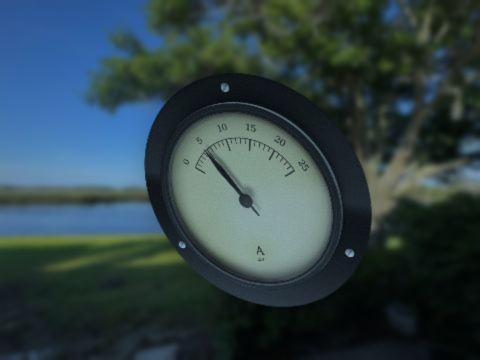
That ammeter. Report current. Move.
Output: 5 A
